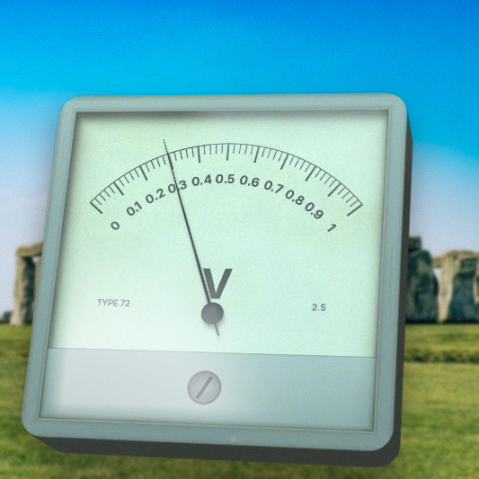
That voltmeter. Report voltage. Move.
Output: 0.3 V
